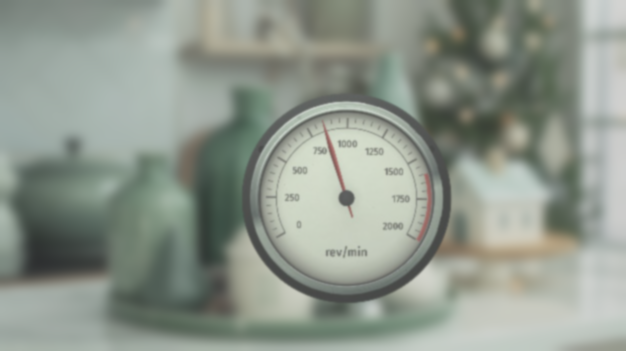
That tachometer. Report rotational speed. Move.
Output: 850 rpm
